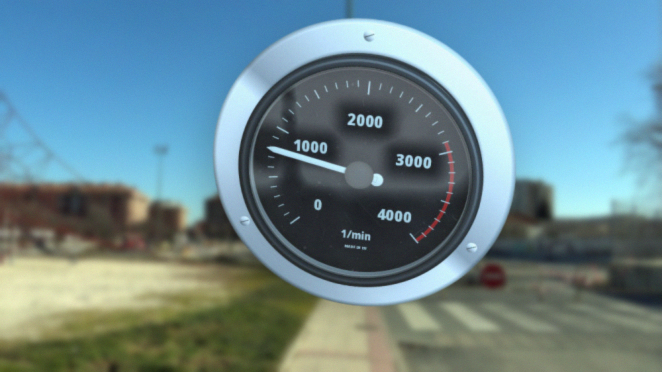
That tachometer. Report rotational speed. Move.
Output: 800 rpm
